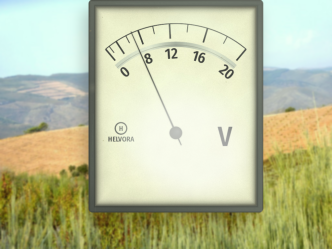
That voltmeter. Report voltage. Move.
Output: 7 V
